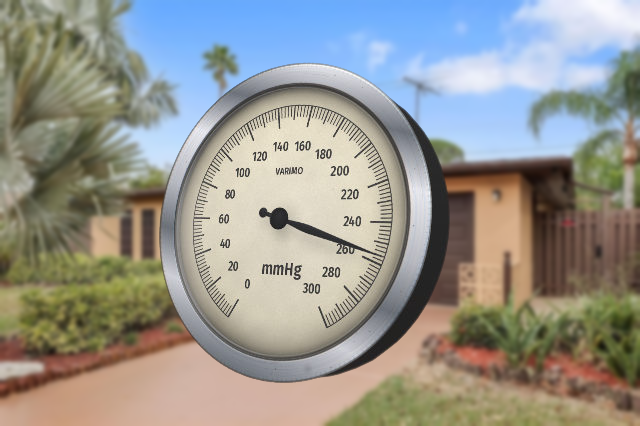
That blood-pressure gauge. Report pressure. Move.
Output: 256 mmHg
